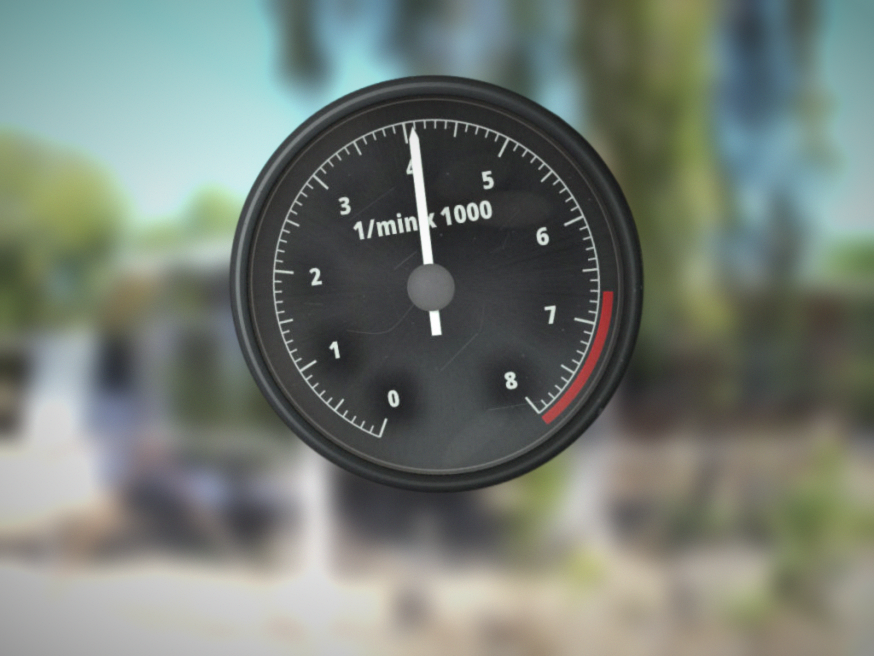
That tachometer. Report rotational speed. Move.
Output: 4100 rpm
